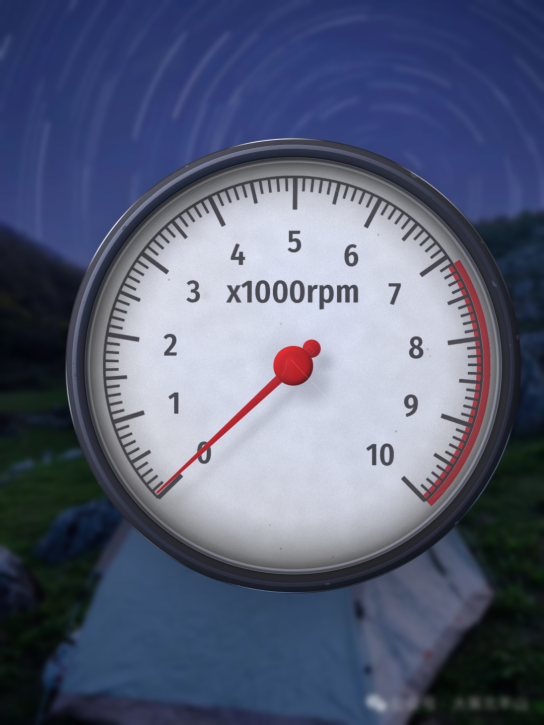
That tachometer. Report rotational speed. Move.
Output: 50 rpm
